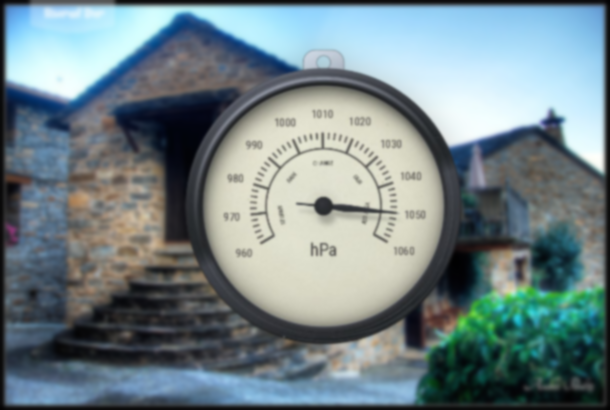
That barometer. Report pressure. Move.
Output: 1050 hPa
